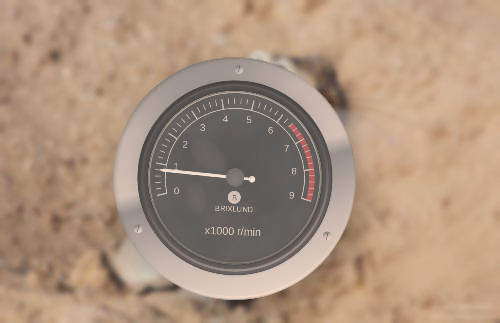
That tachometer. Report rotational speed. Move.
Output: 800 rpm
